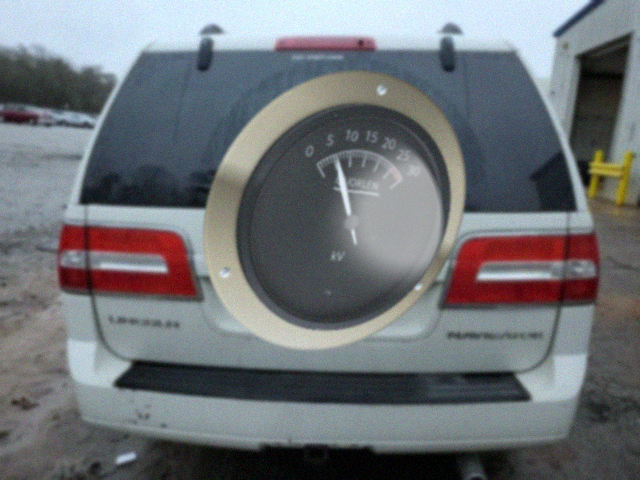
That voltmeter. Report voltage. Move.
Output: 5 kV
